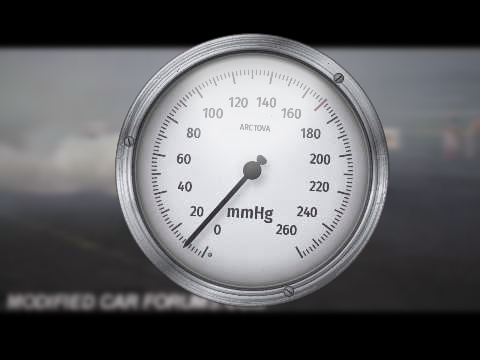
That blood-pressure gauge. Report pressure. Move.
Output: 10 mmHg
